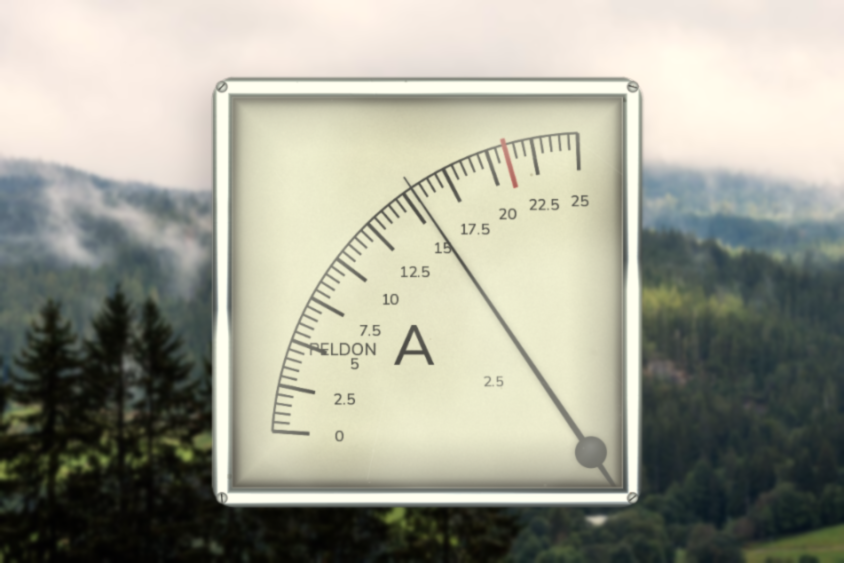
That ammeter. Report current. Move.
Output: 15.5 A
